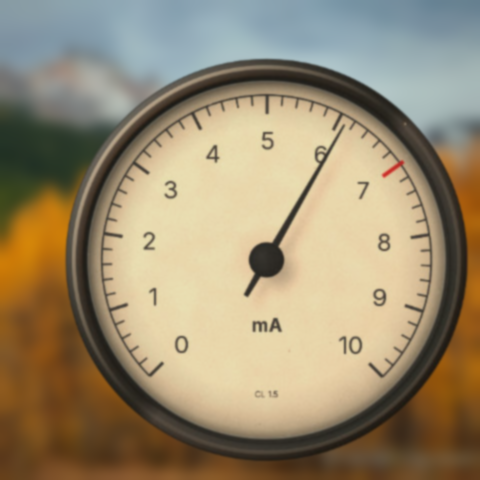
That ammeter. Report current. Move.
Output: 6.1 mA
